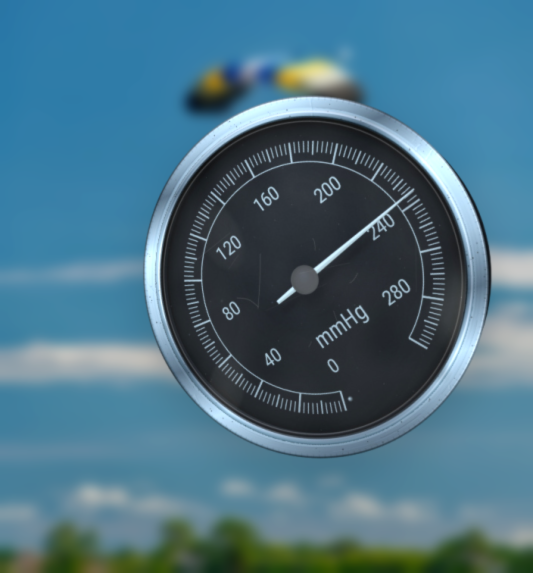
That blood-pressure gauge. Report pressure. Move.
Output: 236 mmHg
